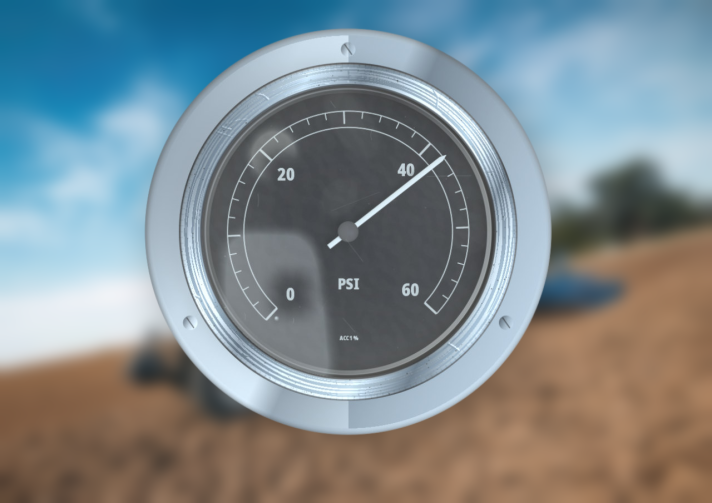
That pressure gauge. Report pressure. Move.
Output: 42 psi
